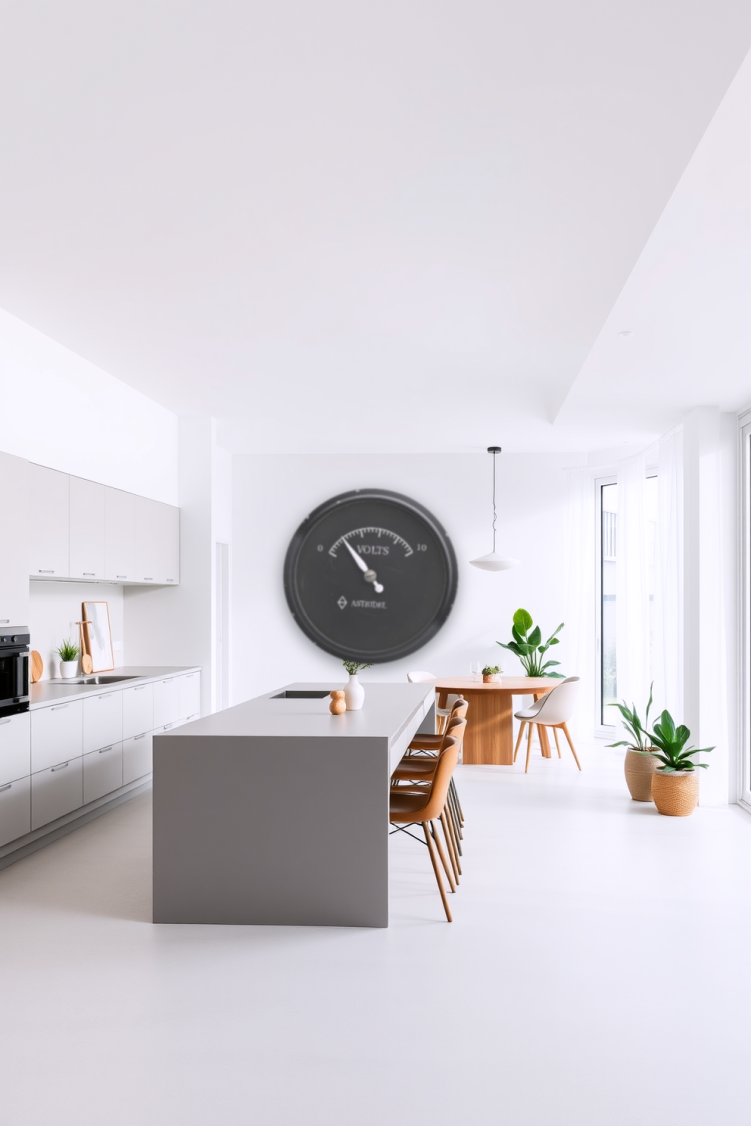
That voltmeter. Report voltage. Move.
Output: 2 V
